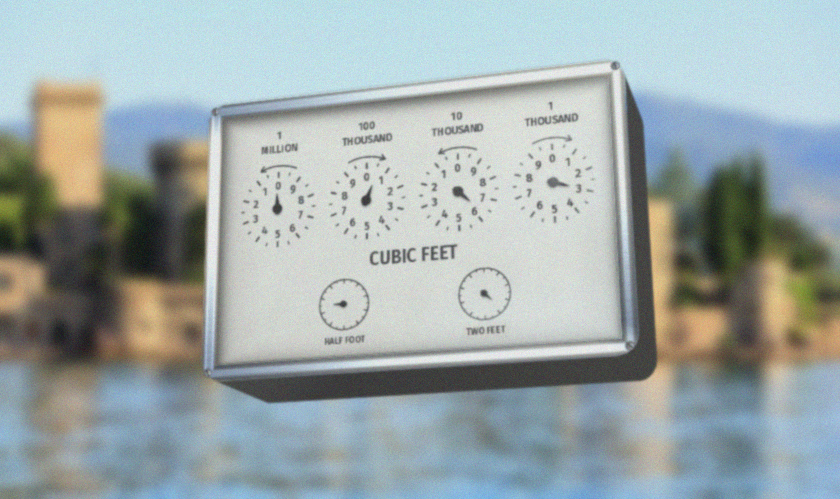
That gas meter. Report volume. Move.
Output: 6300 ft³
